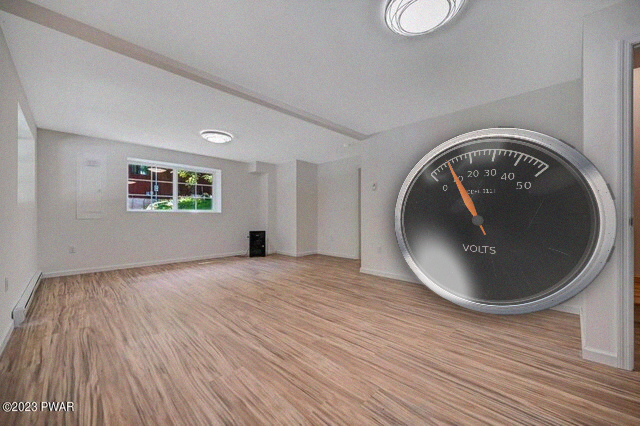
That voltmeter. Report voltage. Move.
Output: 10 V
